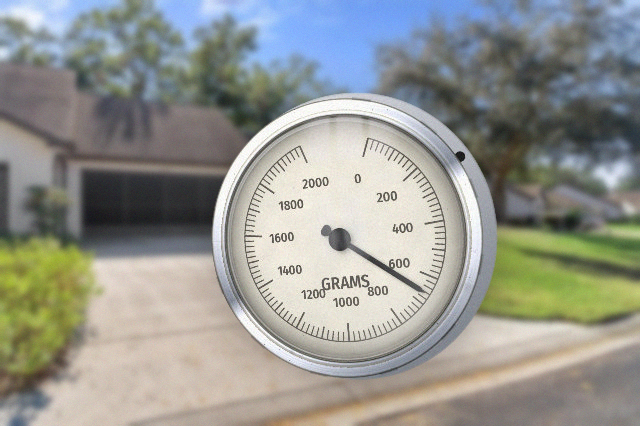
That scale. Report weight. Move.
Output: 660 g
